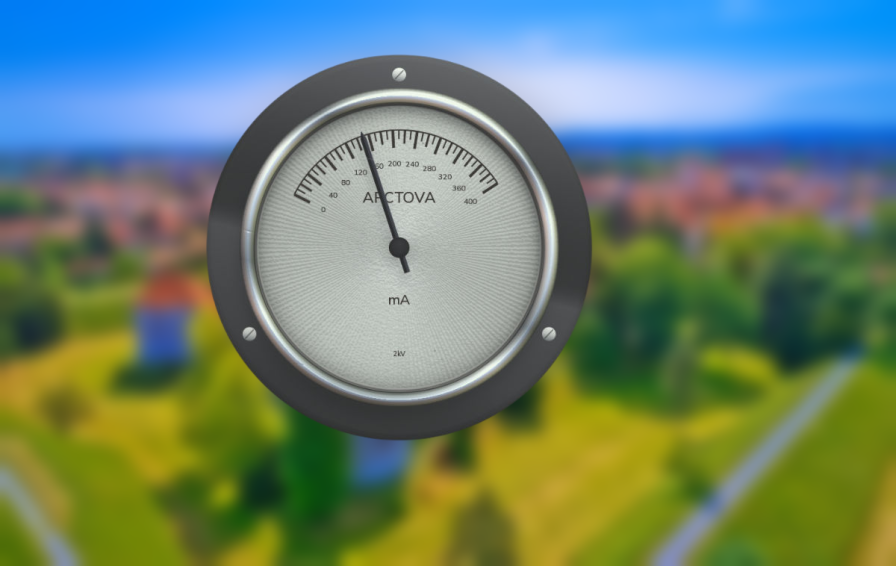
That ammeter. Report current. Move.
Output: 150 mA
